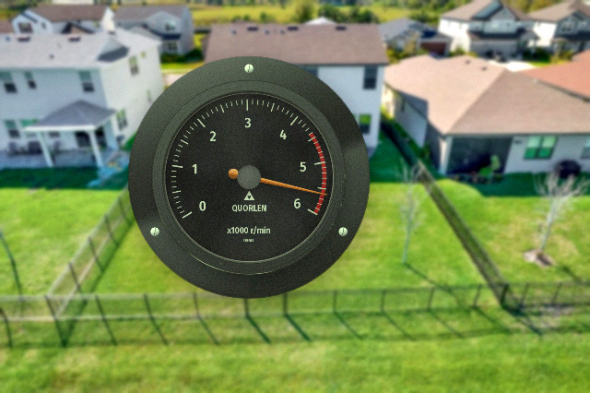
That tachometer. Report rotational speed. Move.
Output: 5600 rpm
